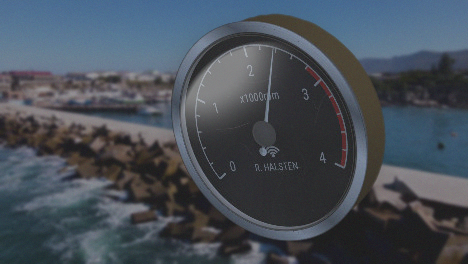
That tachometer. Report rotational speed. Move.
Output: 2400 rpm
